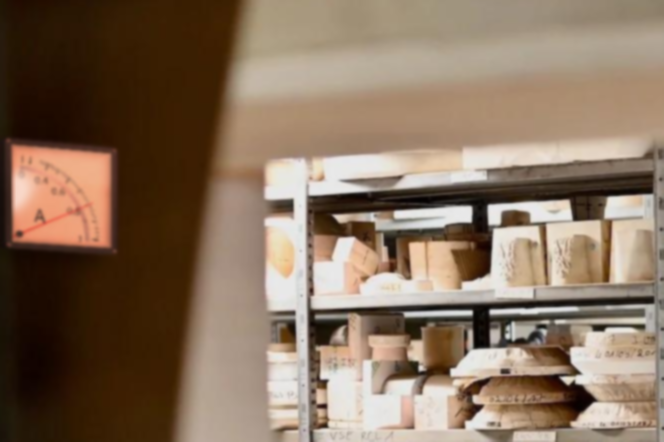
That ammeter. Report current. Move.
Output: 0.8 A
